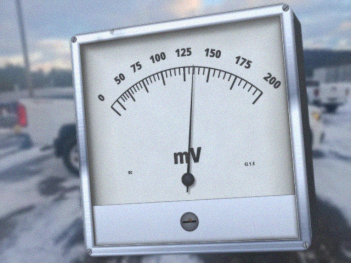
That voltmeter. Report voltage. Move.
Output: 135 mV
